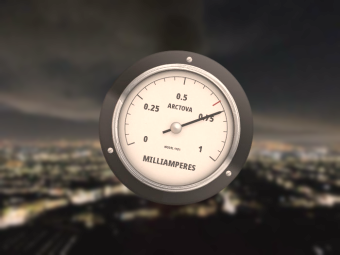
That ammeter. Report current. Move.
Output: 0.75 mA
